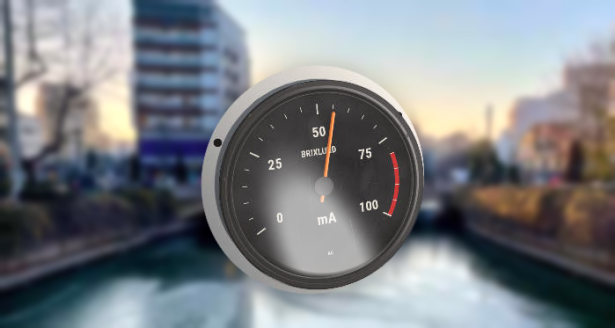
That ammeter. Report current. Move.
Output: 55 mA
